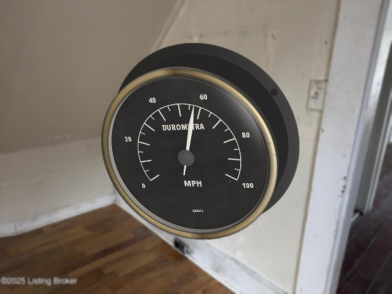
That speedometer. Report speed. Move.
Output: 57.5 mph
